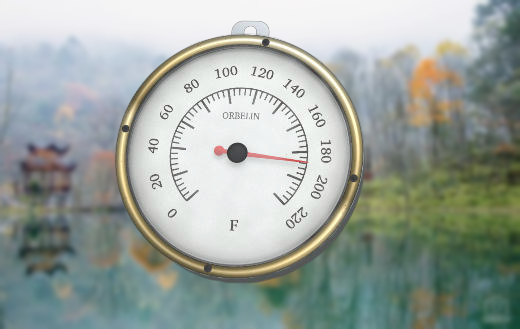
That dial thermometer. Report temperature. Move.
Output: 188 °F
